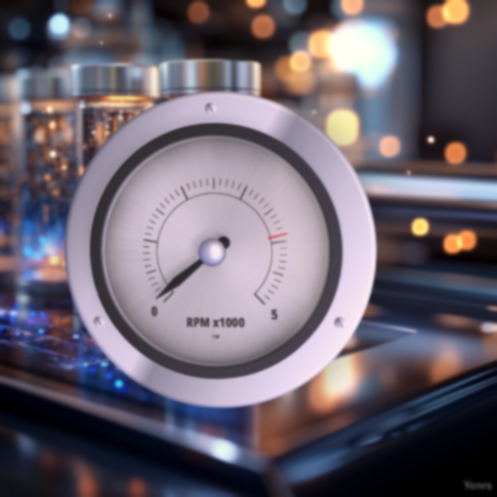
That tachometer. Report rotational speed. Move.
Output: 100 rpm
